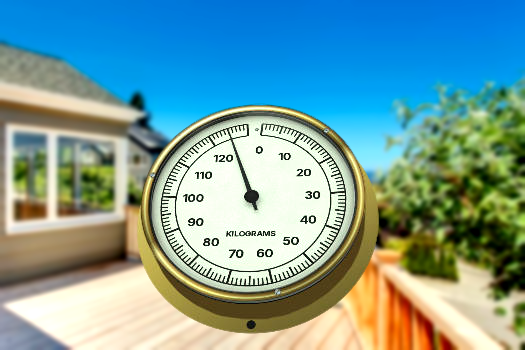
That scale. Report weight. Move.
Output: 125 kg
